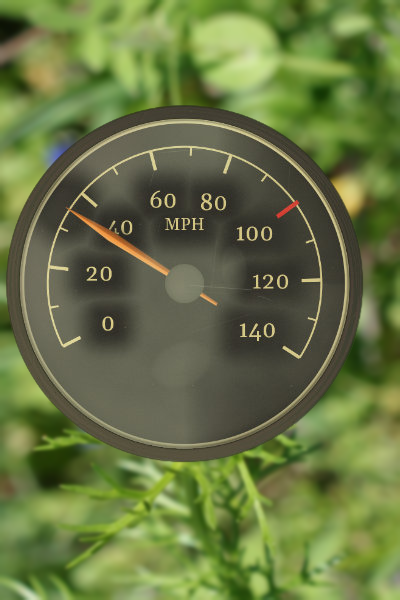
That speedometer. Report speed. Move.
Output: 35 mph
